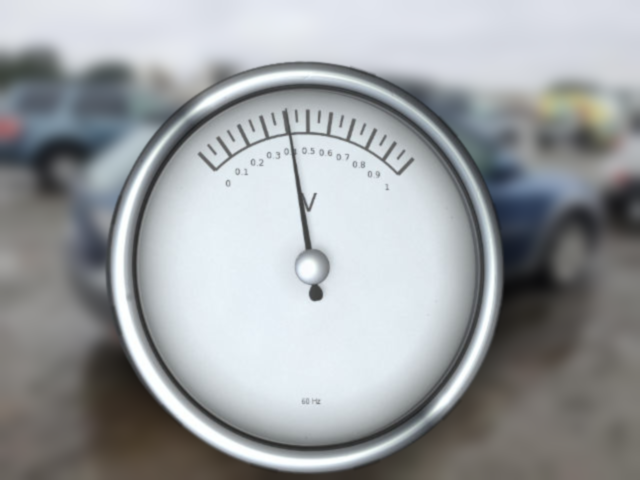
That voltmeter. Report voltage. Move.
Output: 0.4 V
